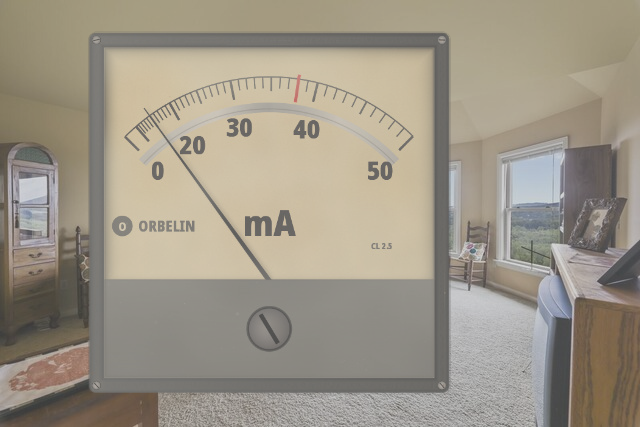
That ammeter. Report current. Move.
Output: 15 mA
